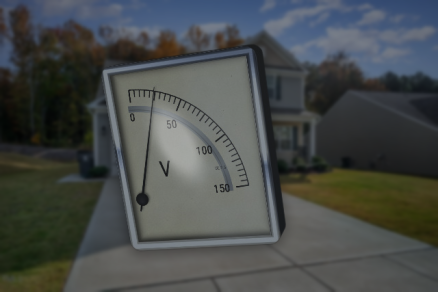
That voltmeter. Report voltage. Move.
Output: 25 V
